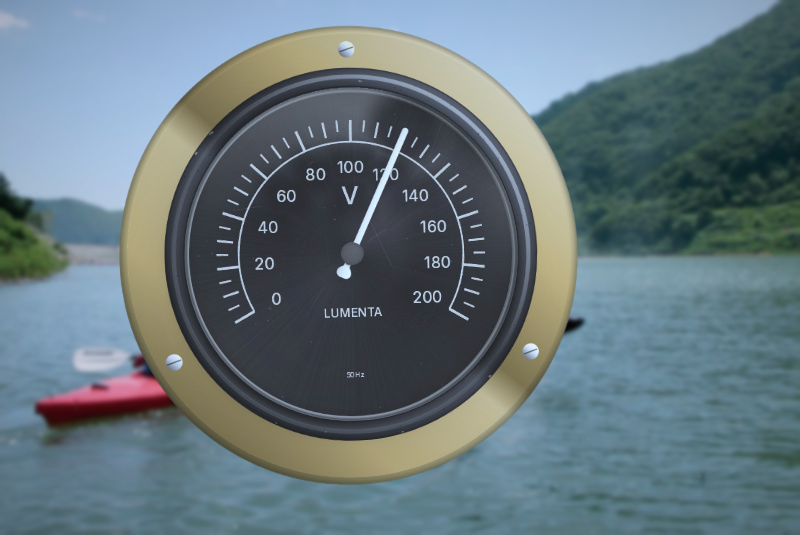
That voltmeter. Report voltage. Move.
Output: 120 V
